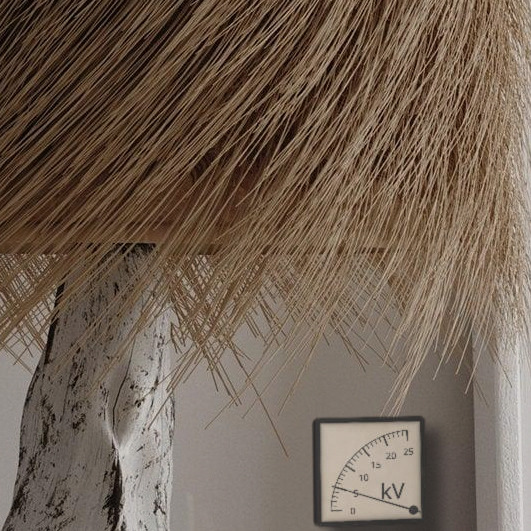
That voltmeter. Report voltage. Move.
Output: 5 kV
